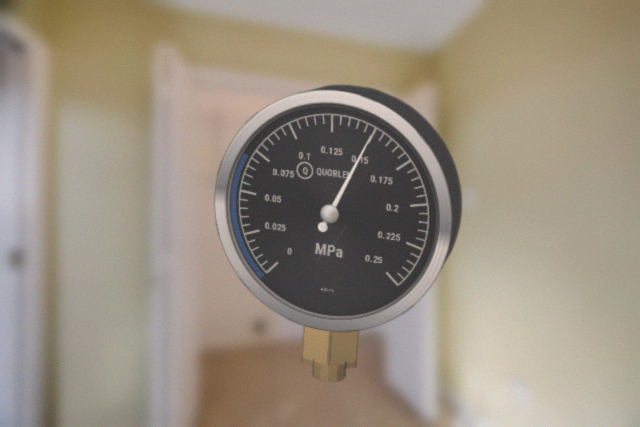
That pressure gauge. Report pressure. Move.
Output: 0.15 MPa
